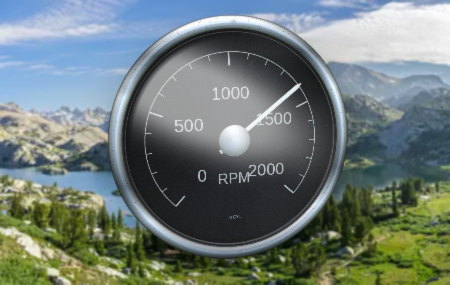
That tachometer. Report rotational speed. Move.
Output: 1400 rpm
